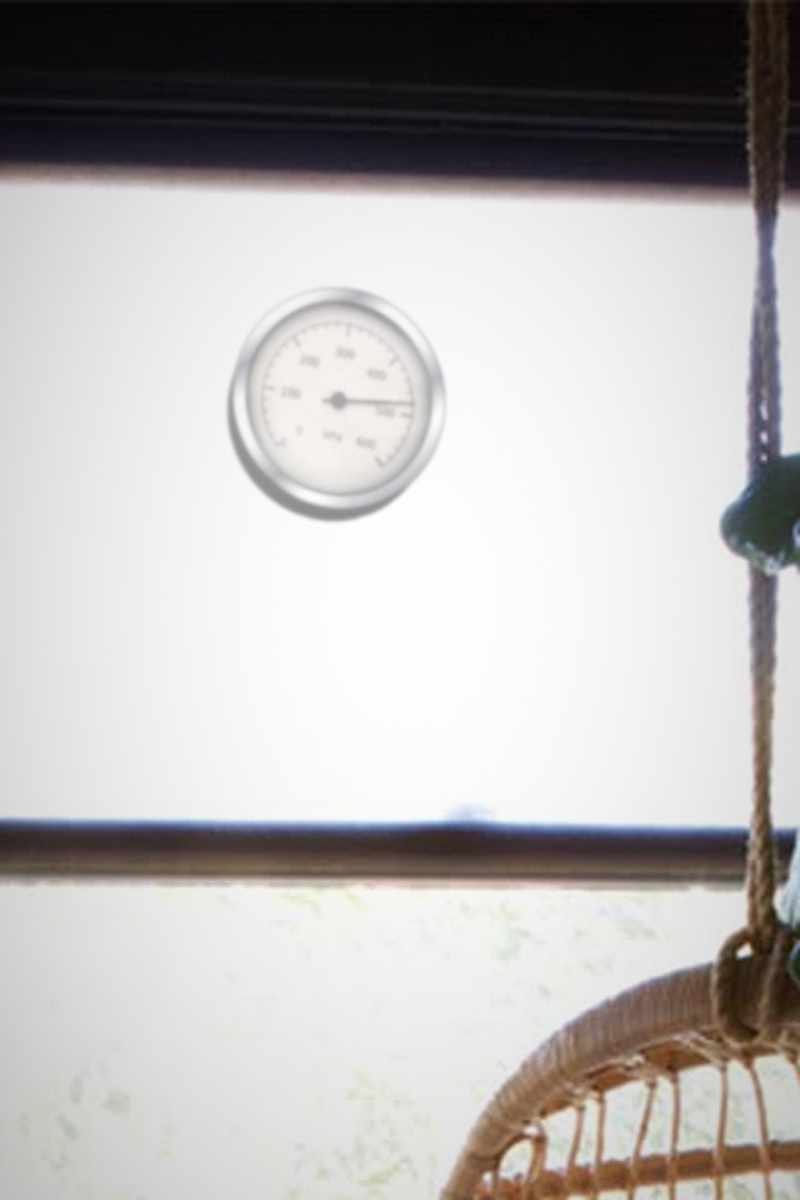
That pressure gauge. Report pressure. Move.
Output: 480 kPa
